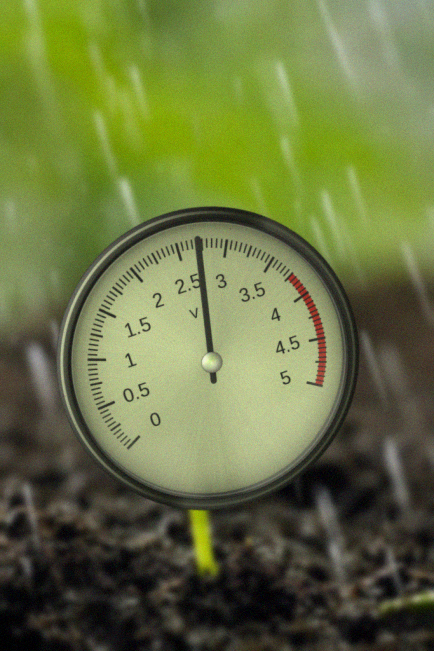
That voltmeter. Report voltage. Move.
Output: 2.7 V
